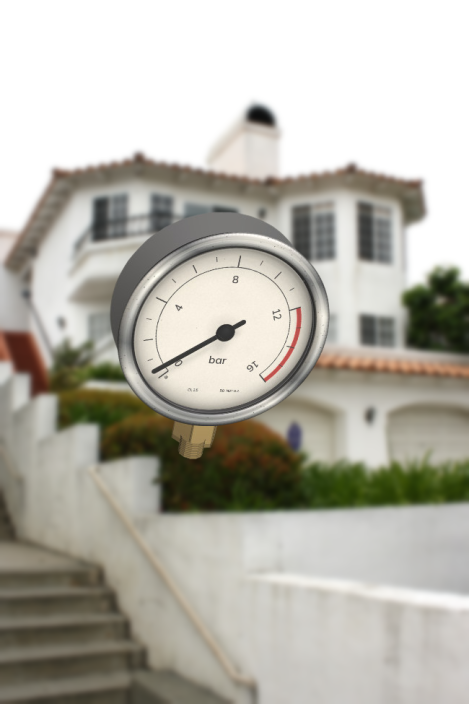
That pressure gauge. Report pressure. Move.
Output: 0.5 bar
